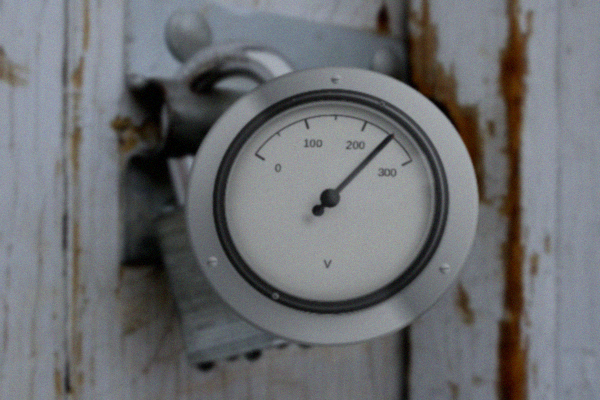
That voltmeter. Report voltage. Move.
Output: 250 V
